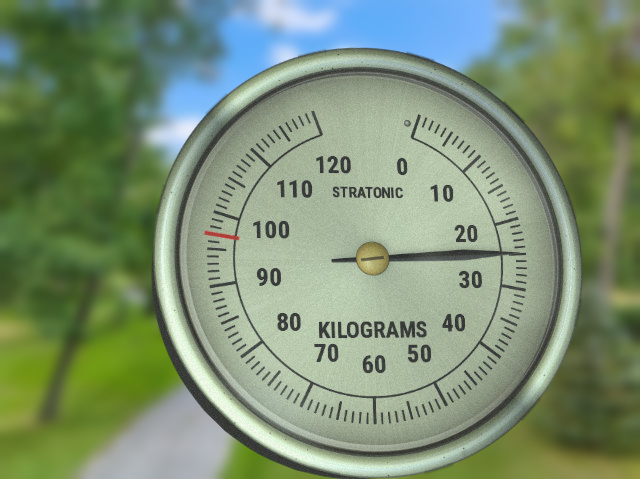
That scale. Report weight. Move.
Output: 25 kg
